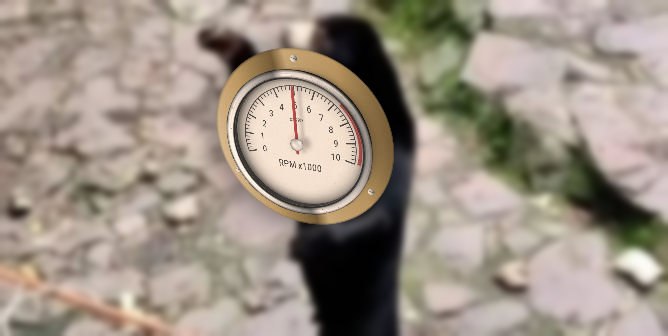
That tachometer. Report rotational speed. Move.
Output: 5000 rpm
